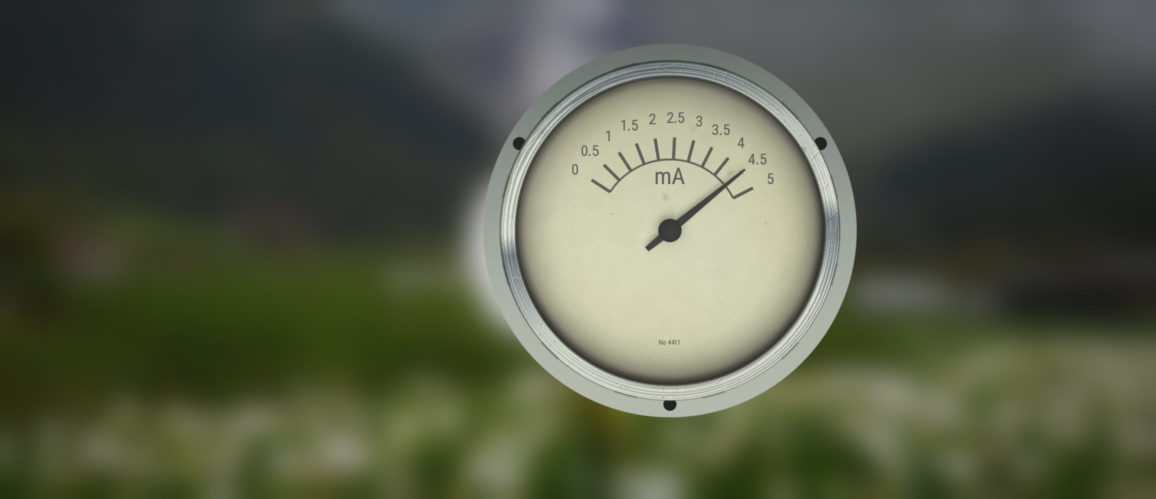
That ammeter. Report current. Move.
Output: 4.5 mA
